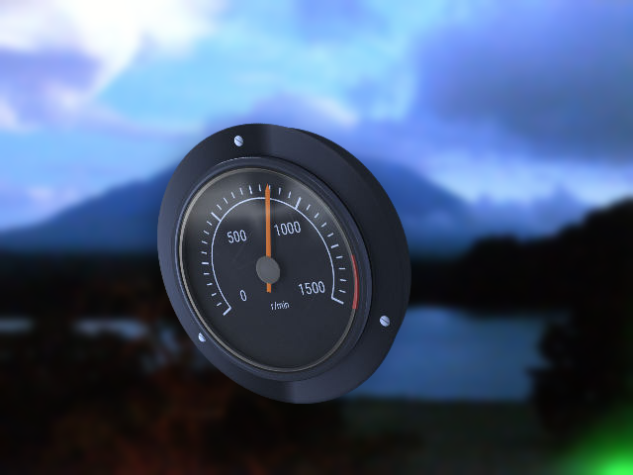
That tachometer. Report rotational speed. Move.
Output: 850 rpm
